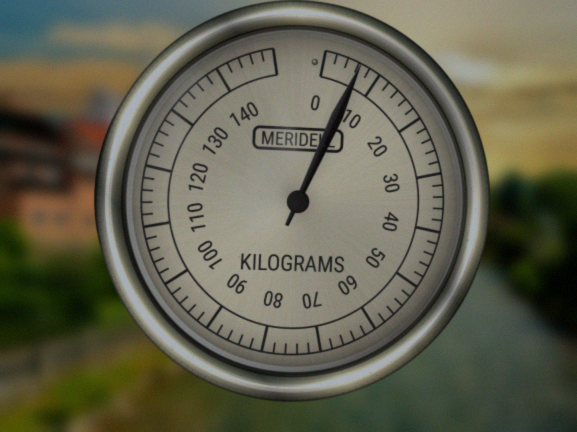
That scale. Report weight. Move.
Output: 6 kg
